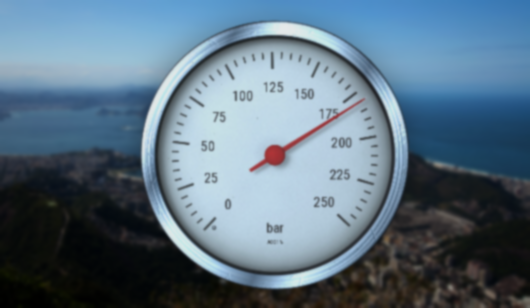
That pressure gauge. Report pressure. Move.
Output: 180 bar
